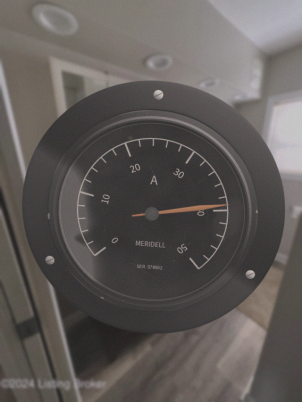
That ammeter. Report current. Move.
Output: 39 A
